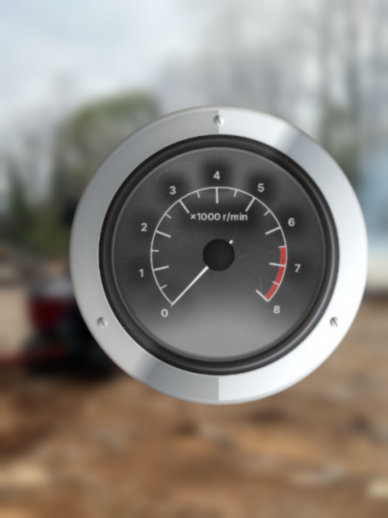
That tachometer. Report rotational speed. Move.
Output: 0 rpm
